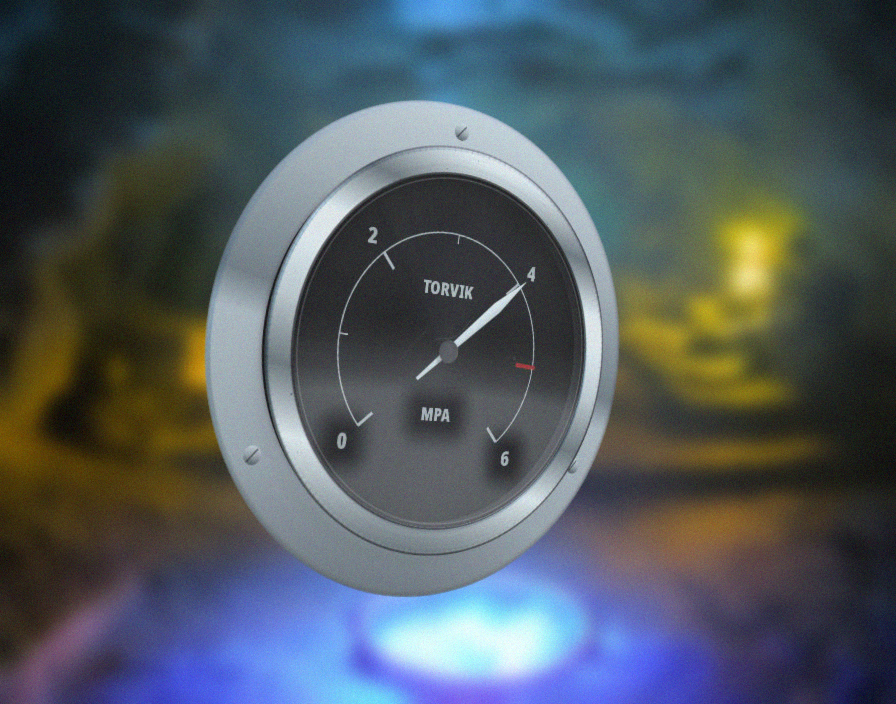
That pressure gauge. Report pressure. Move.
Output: 4 MPa
